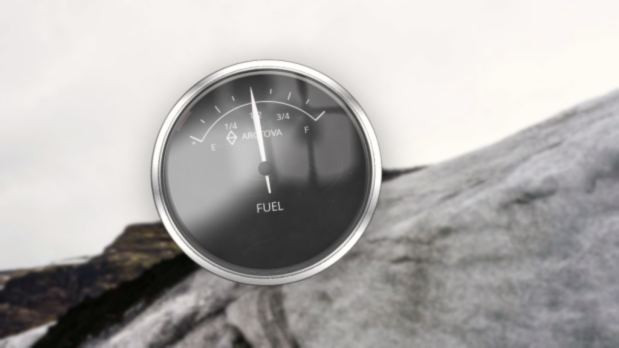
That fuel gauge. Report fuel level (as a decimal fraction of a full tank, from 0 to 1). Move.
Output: 0.5
